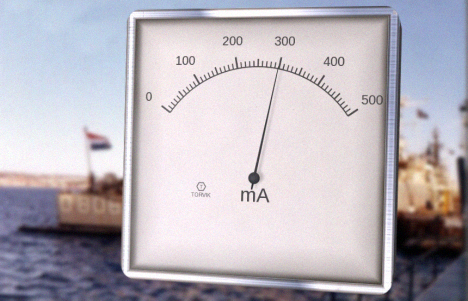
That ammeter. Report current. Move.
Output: 300 mA
